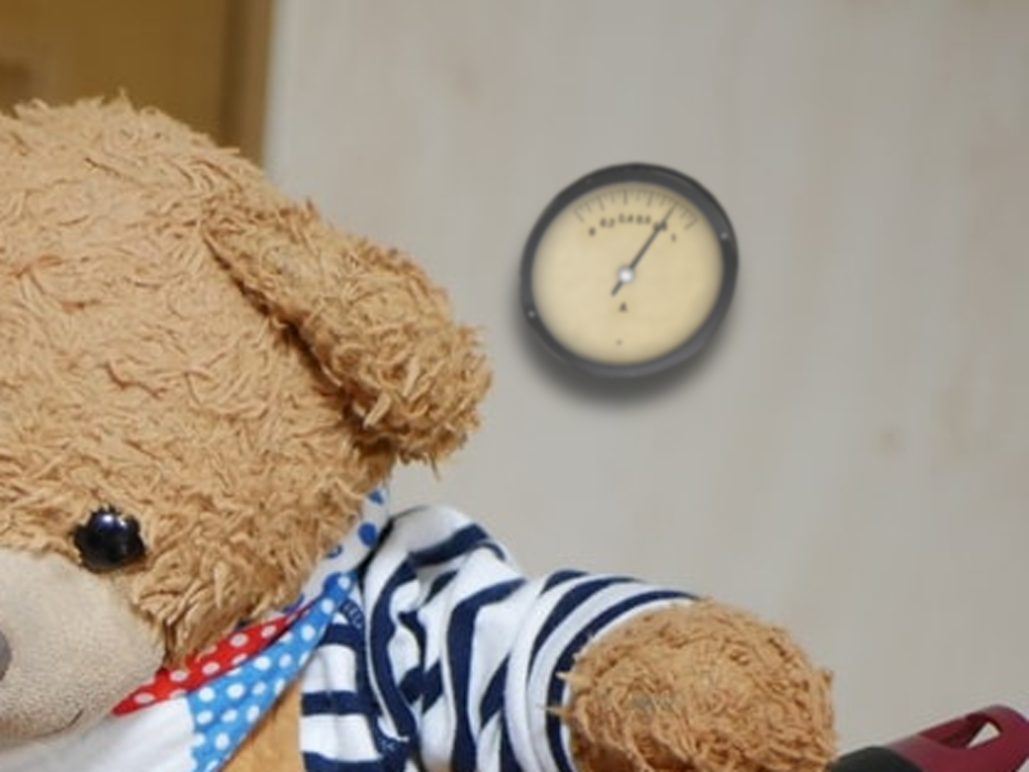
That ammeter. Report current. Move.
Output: 0.8 A
